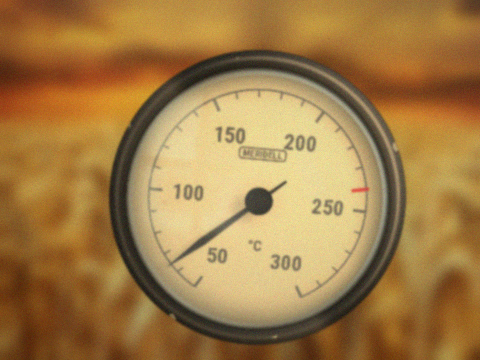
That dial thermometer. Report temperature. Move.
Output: 65 °C
